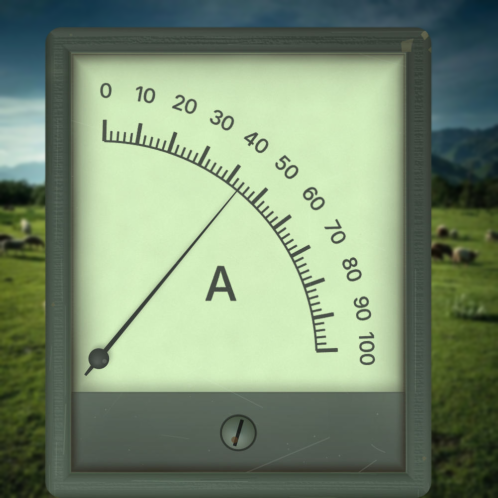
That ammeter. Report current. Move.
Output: 44 A
